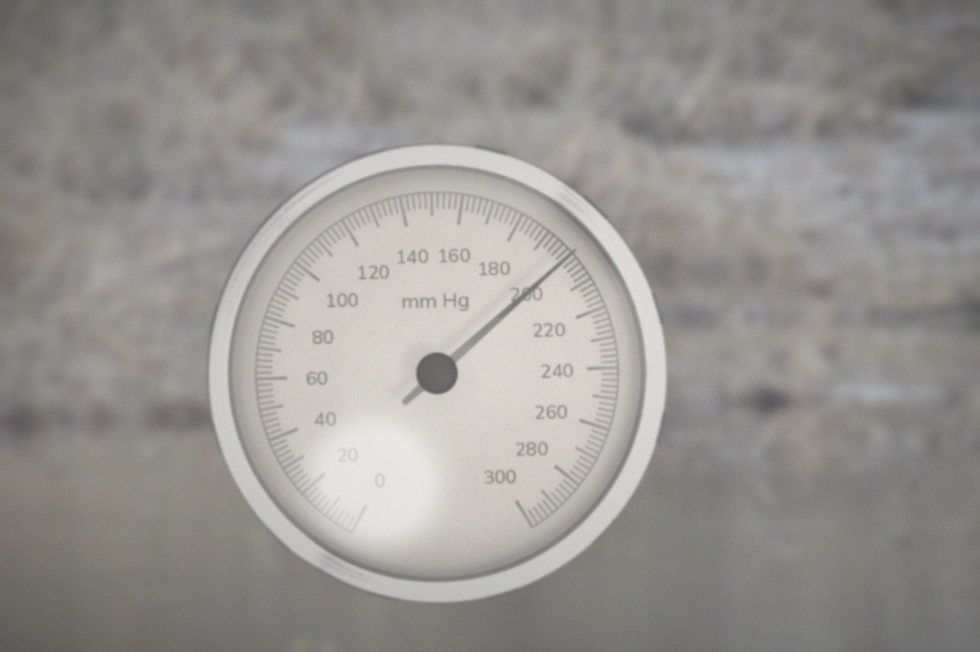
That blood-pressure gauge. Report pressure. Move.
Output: 200 mmHg
